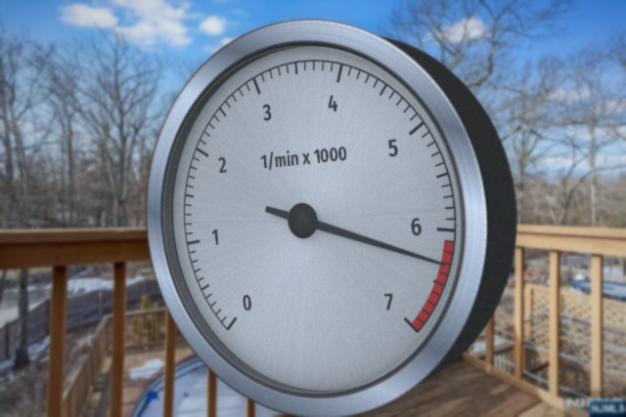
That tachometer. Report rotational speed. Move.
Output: 6300 rpm
